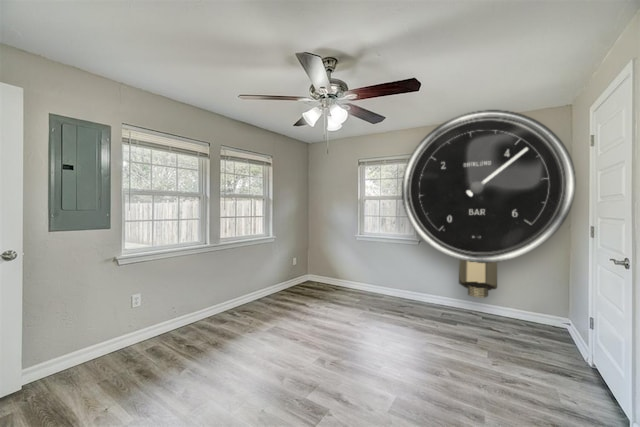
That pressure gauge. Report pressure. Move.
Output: 4.25 bar
